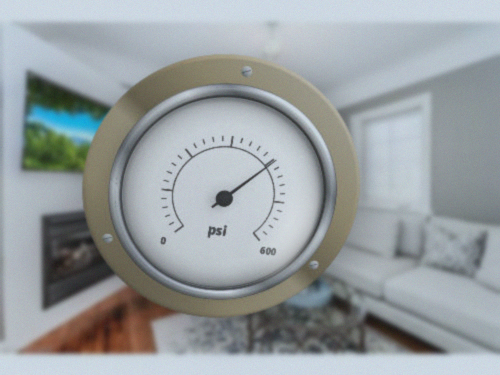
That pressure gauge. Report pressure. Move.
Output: 400 psi
